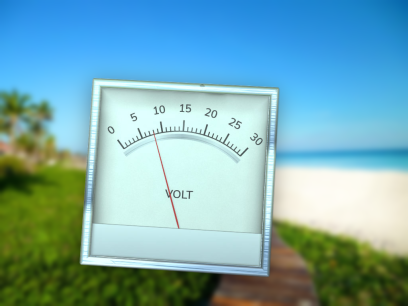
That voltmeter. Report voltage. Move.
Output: 8 V
